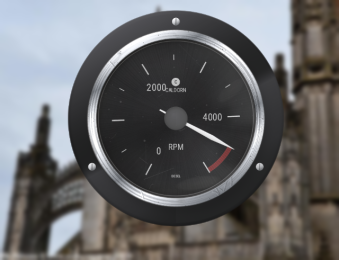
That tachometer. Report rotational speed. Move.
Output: 4500 rpm
